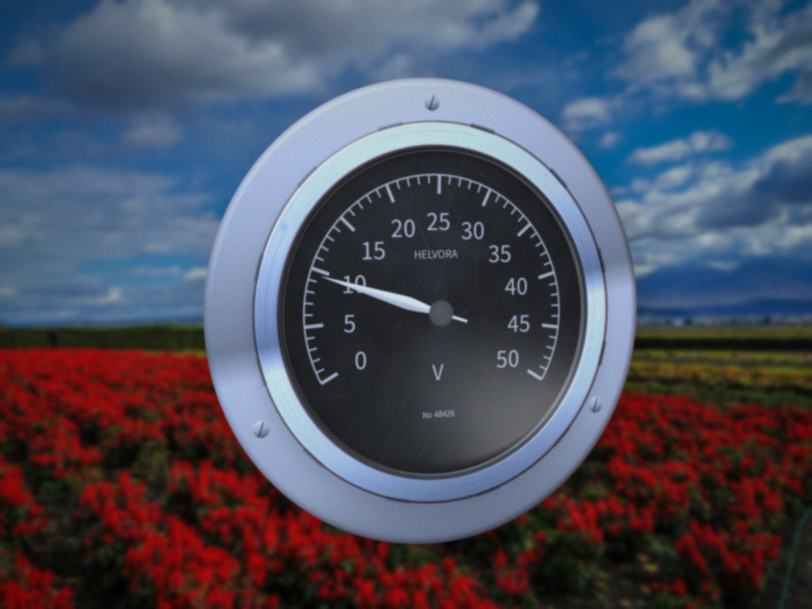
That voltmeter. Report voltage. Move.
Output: 9.5 V
